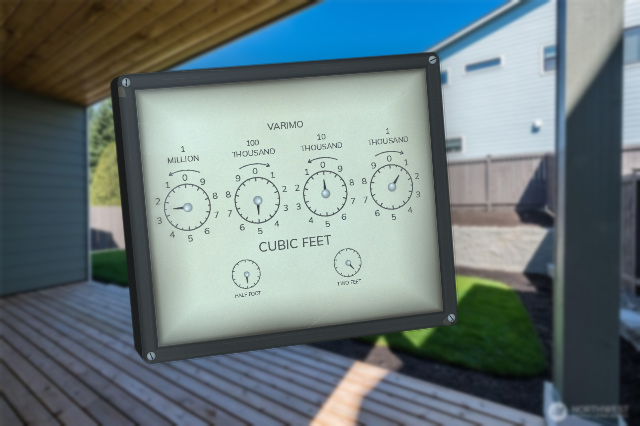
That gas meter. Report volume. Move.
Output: 250100 ft³
